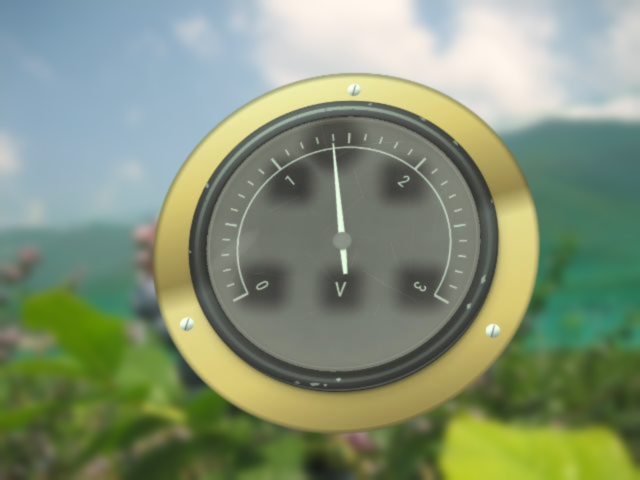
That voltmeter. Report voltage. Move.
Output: 1.4 V
